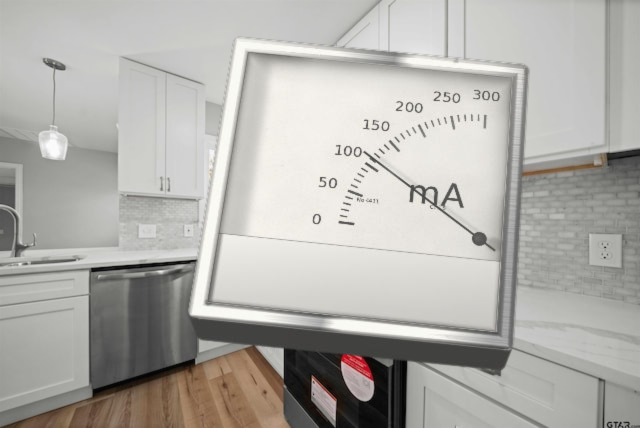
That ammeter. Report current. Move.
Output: 110 mA
